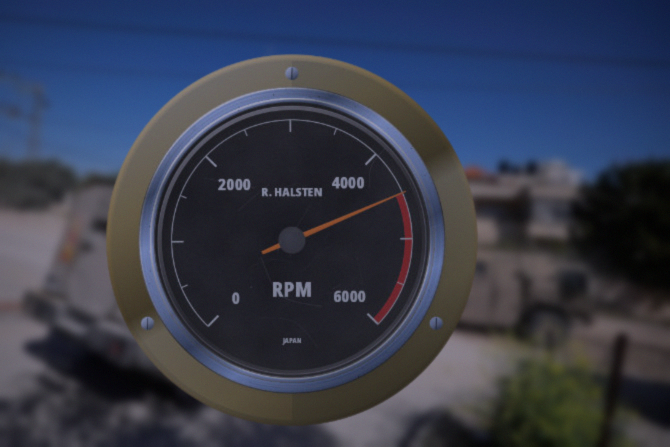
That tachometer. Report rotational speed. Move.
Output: 4500 rpm
